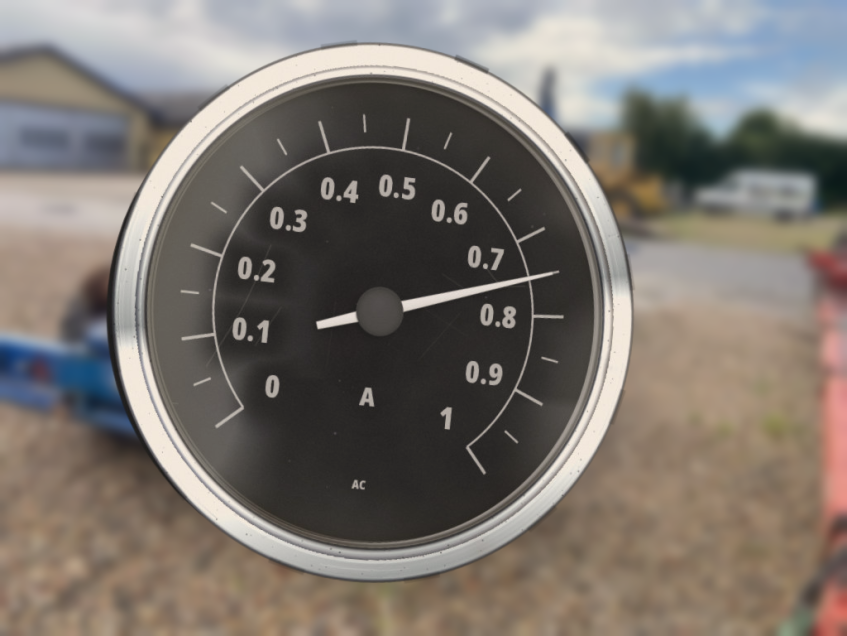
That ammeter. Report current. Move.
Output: 0.75 A
